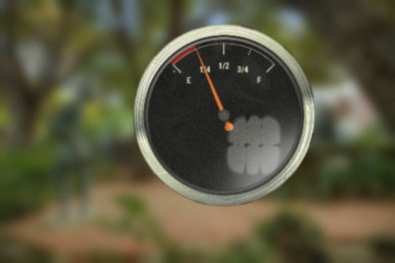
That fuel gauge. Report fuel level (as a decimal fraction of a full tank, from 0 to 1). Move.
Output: 0.25
